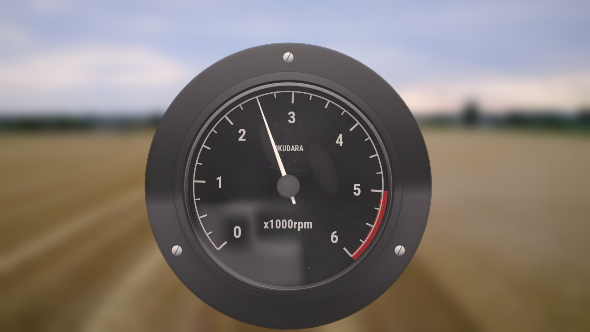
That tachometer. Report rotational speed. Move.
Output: 2500 rpm
